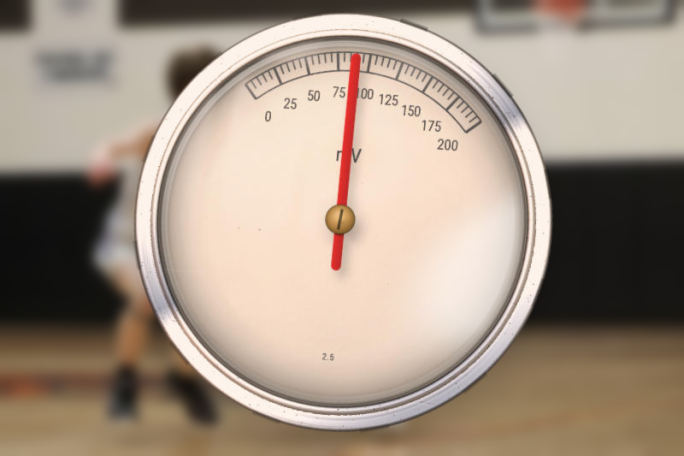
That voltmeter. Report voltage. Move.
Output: 90 mV
